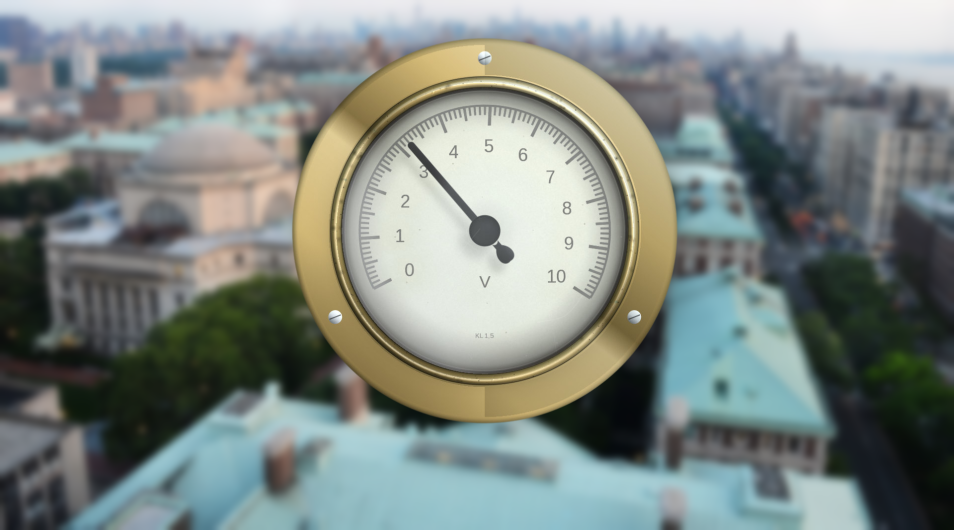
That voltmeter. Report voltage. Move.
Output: 3.2 V
